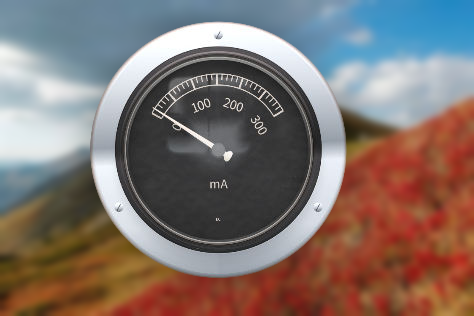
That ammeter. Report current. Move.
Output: 10 mA
